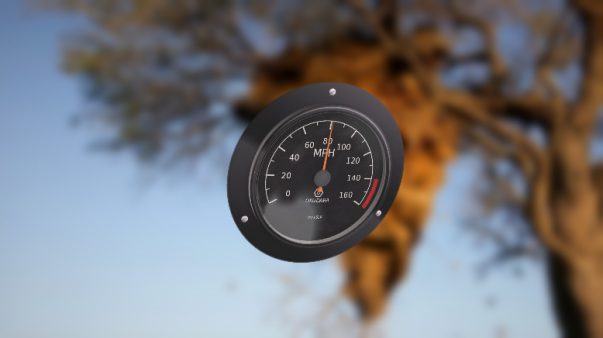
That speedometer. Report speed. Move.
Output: 80 mph
